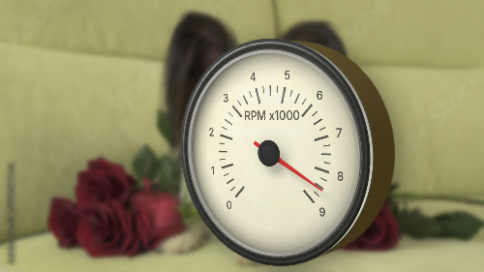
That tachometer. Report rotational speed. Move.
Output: 8500 rpm
